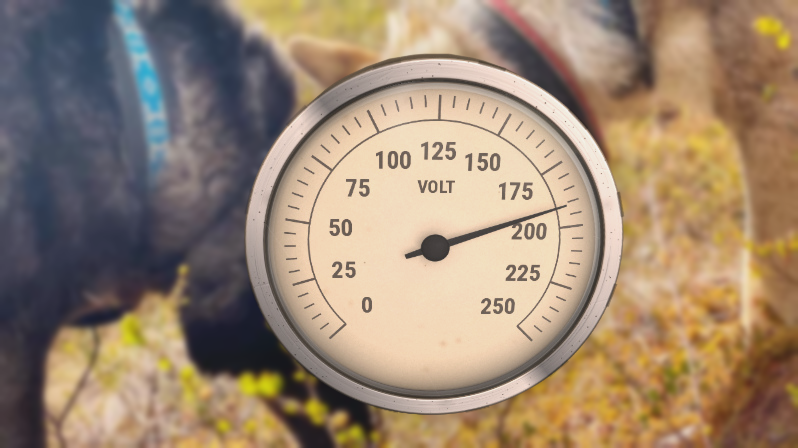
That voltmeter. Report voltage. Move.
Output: 190 V
